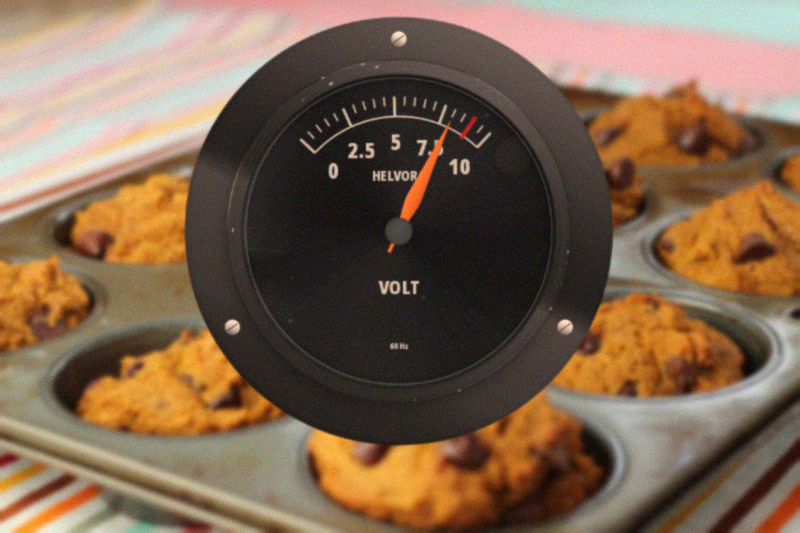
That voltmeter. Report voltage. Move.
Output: 8 V
